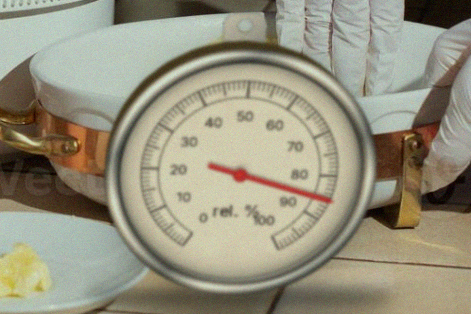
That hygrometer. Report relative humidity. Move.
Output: 85 %
